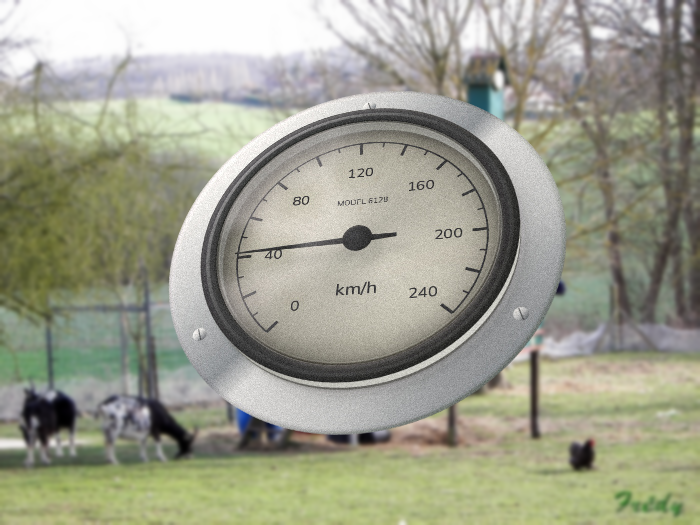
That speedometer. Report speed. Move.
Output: 40 km/h
